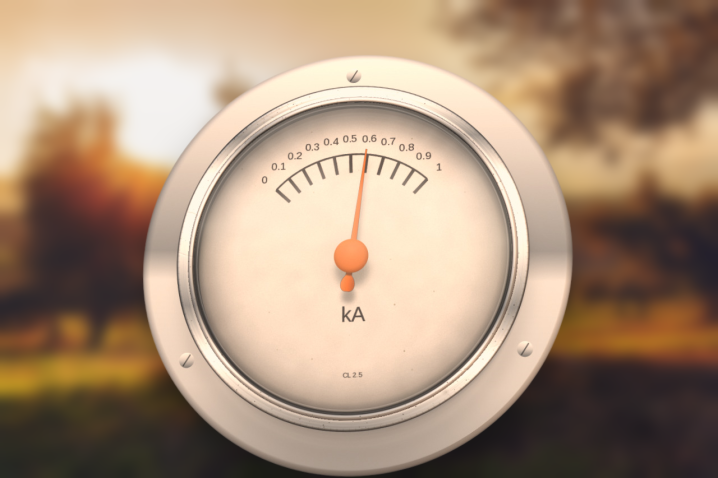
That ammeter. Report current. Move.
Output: 0.6 kA
